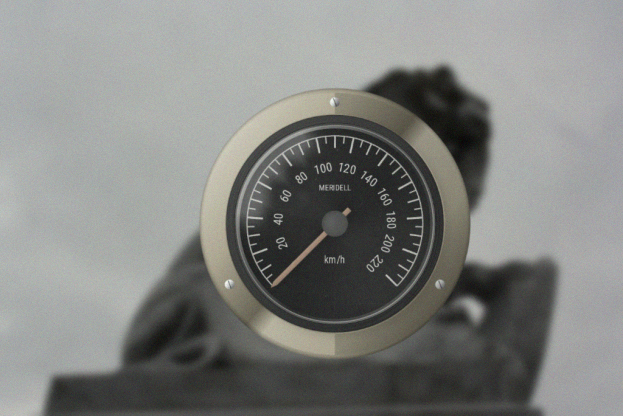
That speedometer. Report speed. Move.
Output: 0 km/h
